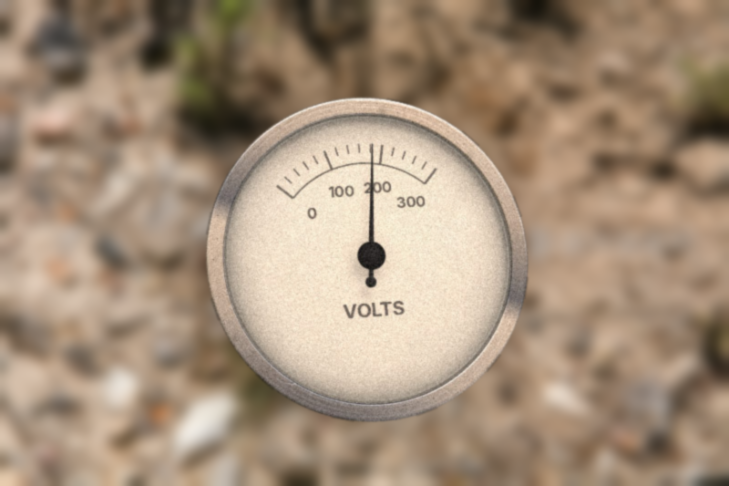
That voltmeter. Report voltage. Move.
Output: 180 V
